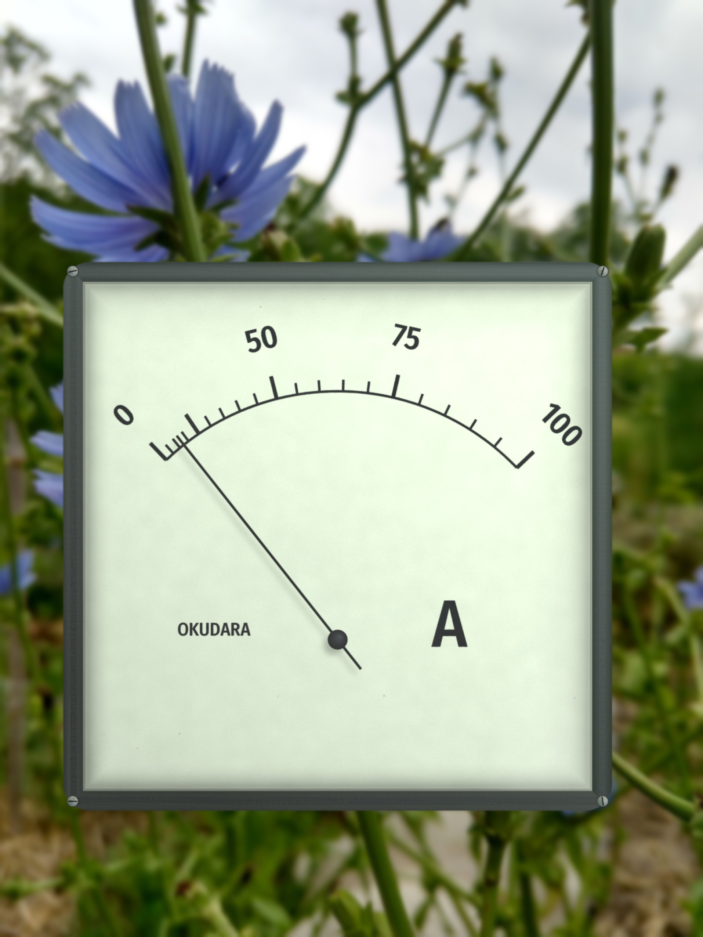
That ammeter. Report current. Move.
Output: 17.5 A
